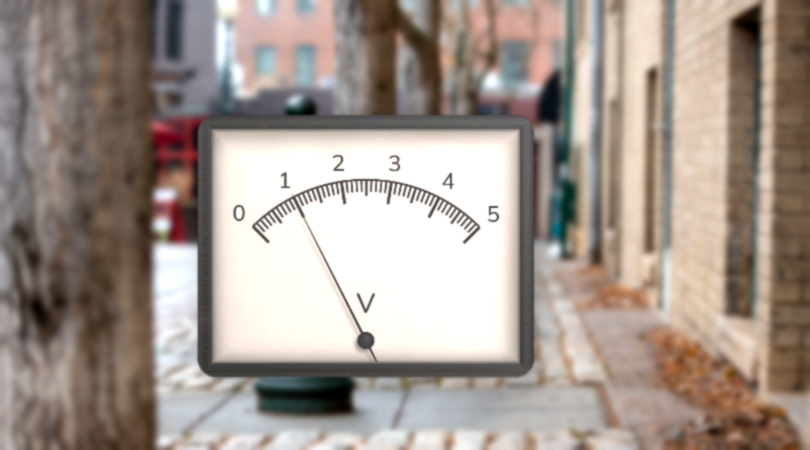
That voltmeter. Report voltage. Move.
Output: 1 V
